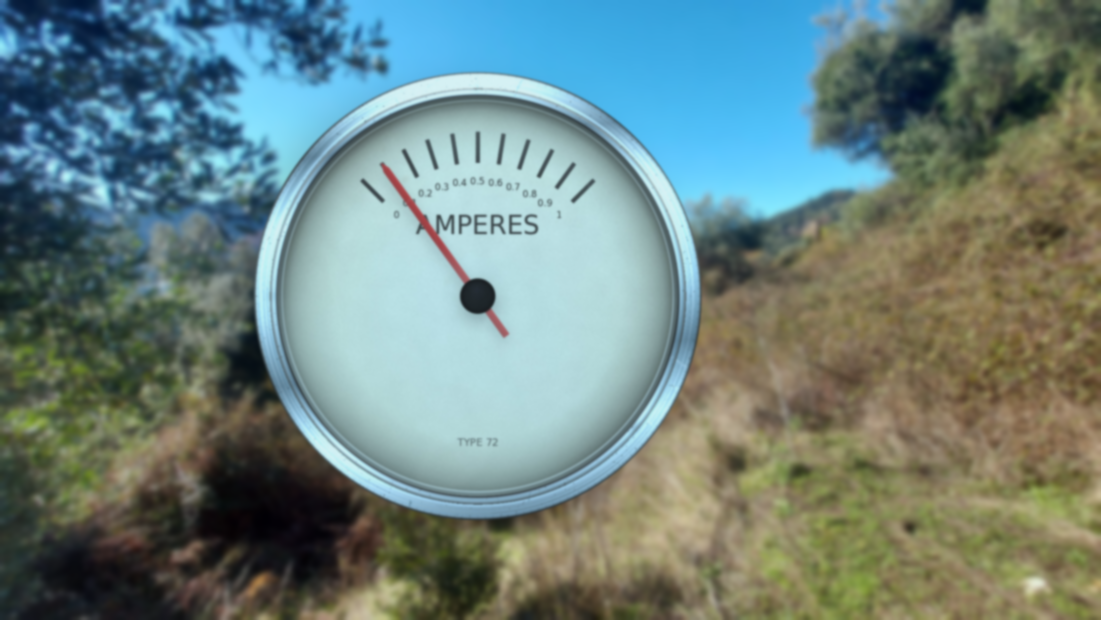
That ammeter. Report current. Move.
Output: 0.1 A
